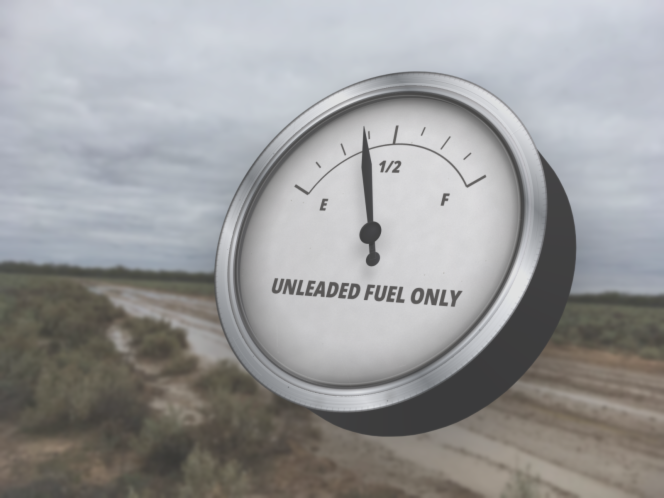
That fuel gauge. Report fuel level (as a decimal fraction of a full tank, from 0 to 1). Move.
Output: 0.375
